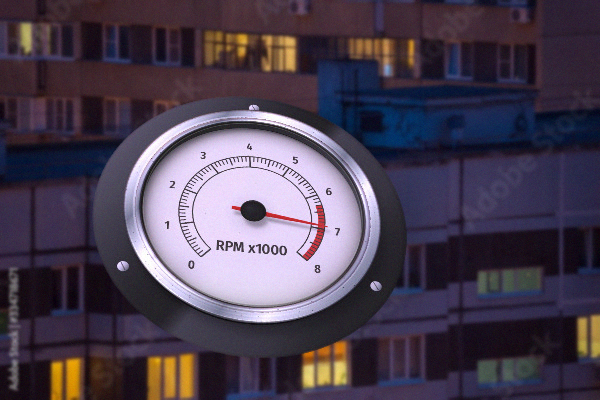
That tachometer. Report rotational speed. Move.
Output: 7000 rpm
